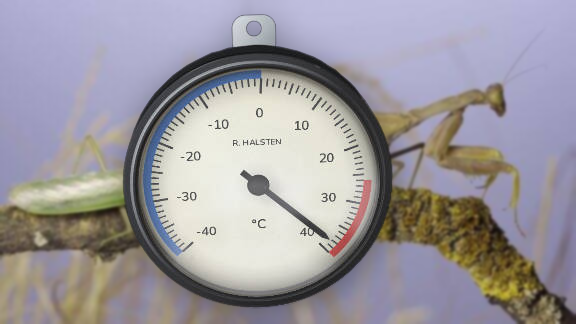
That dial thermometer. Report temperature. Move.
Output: 38 °C
